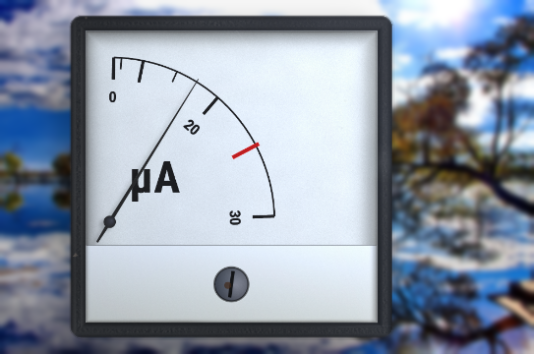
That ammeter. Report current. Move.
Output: 17.5 µA
